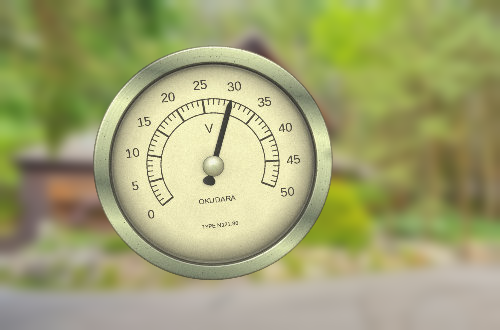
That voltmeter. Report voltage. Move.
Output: 30 V
